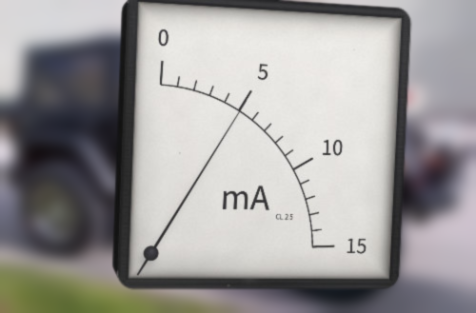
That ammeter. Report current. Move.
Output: 5 mA
